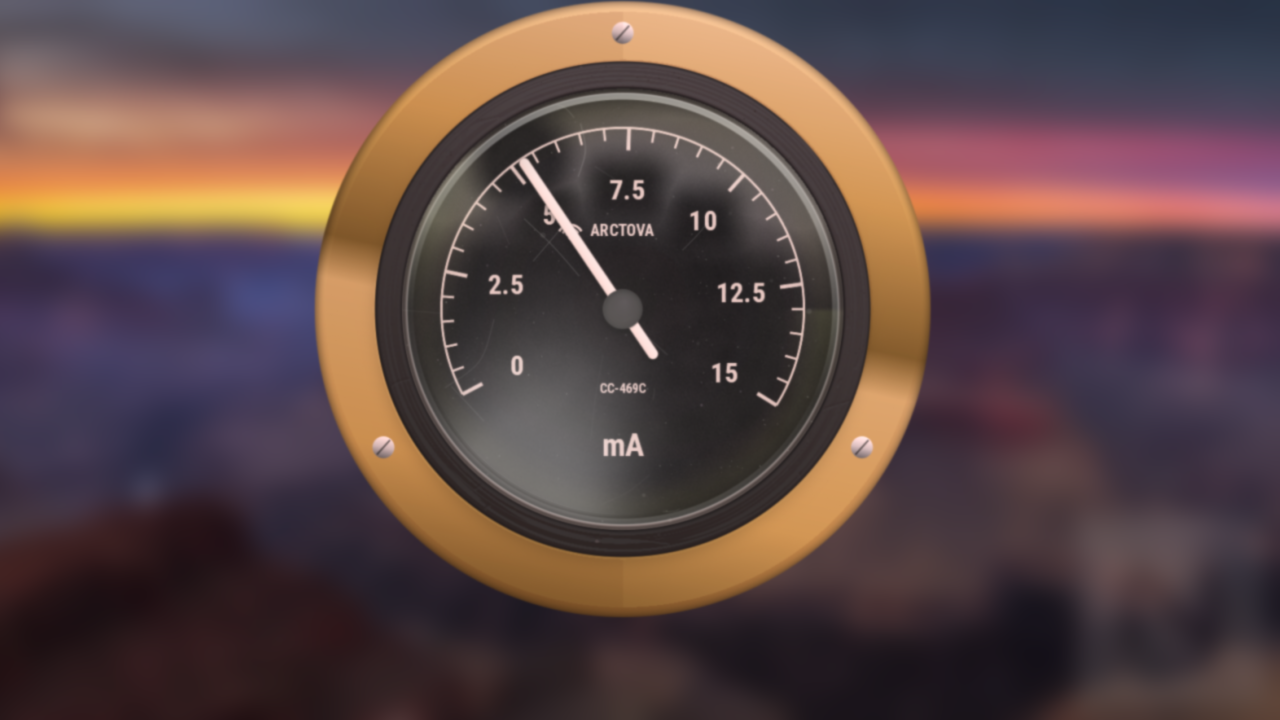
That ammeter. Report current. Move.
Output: 5.25 mA
